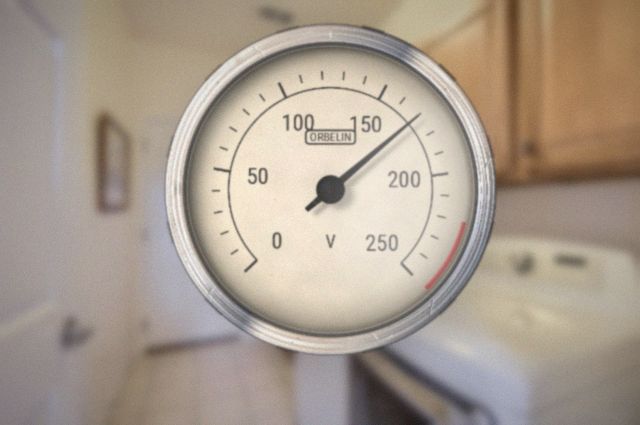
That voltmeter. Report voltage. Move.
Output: 170 V
